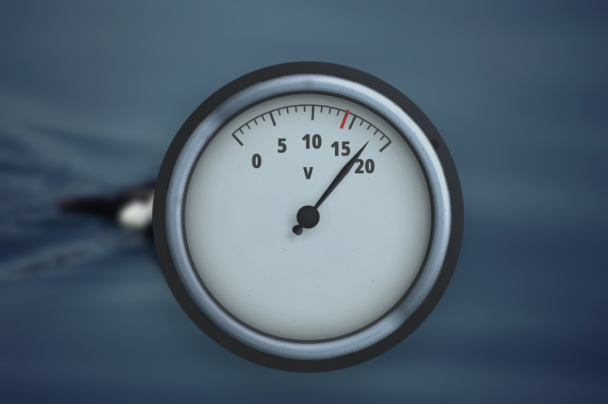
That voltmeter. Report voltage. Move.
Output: 18 V
